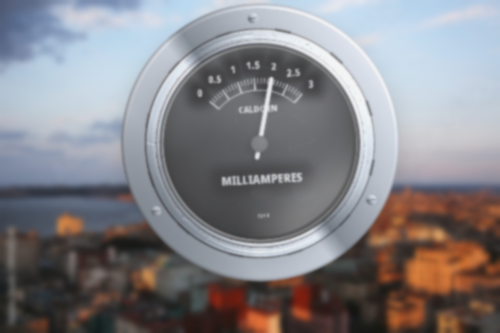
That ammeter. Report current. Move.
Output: 2 mA
